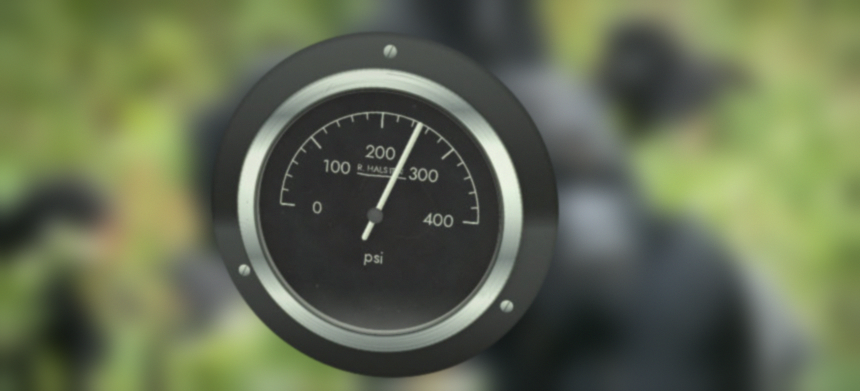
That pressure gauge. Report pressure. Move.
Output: 250 psi
